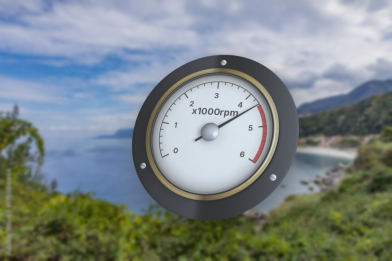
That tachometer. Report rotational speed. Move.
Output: 4400 rpm
